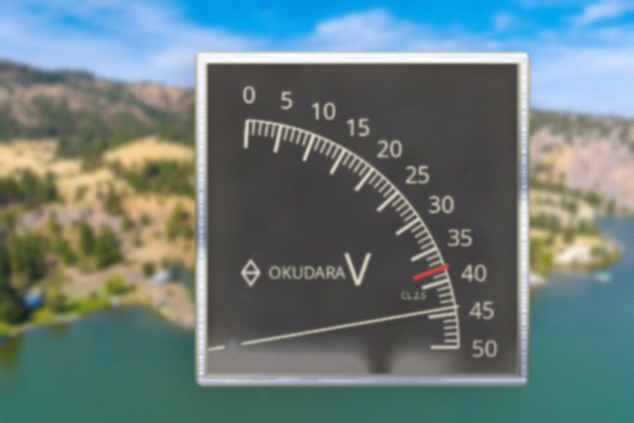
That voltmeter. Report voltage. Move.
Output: 44 V
